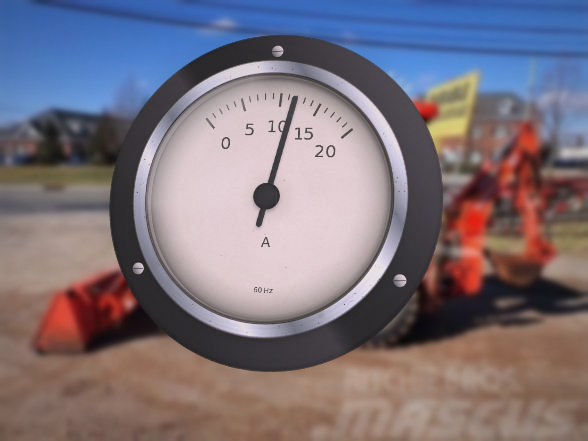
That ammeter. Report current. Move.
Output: 12 A
